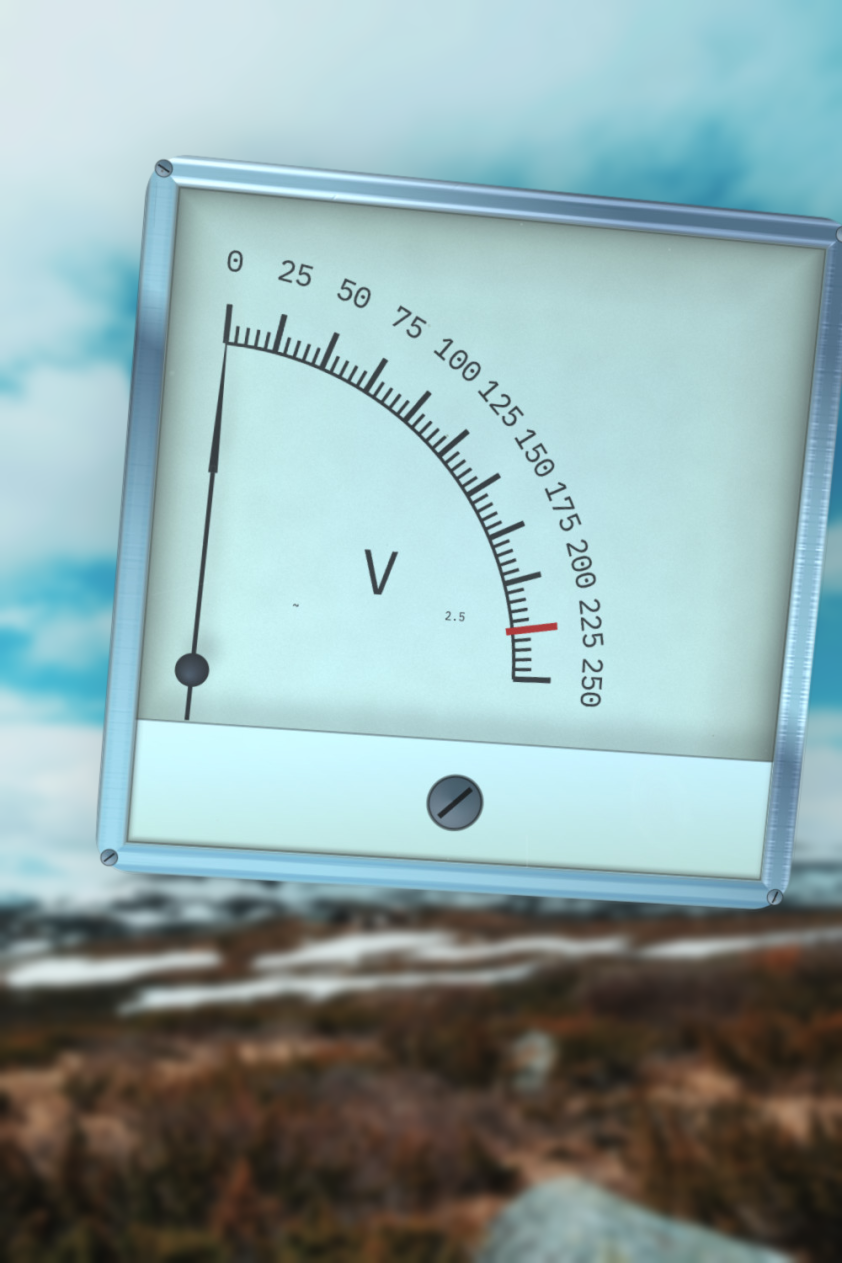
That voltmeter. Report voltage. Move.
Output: 0 V
